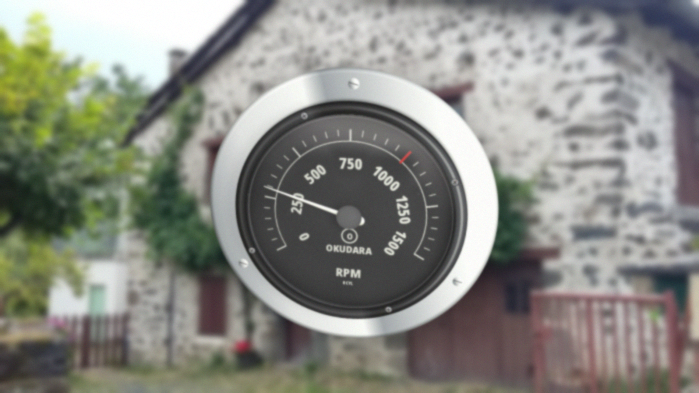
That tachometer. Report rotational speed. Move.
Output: 300 rpm
